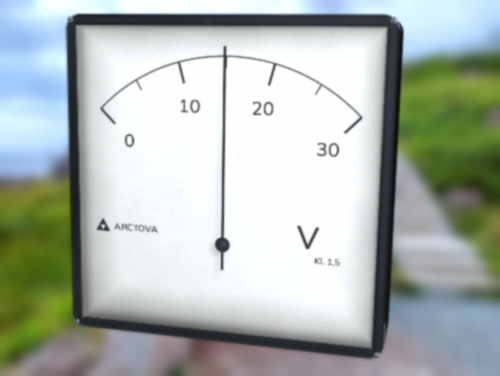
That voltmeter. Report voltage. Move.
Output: 15 V
